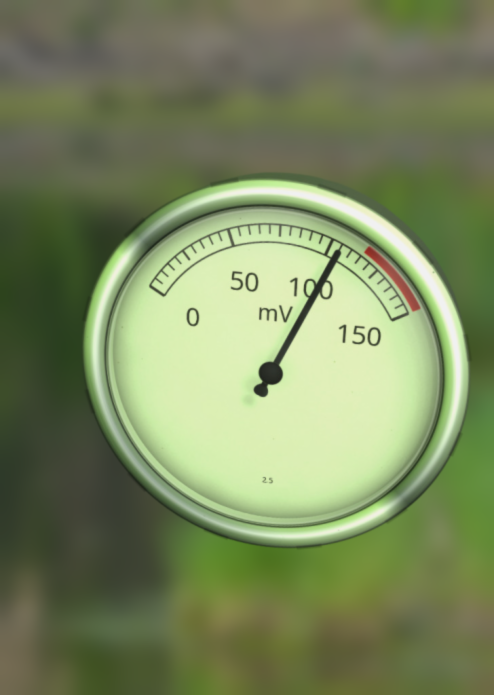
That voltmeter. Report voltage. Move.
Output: 105 mV
